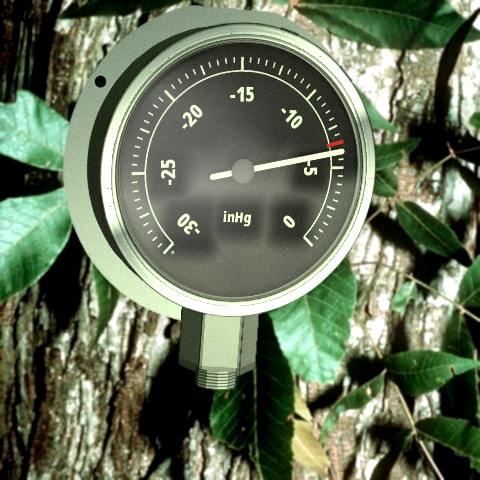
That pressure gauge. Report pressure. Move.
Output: -6 inHg
